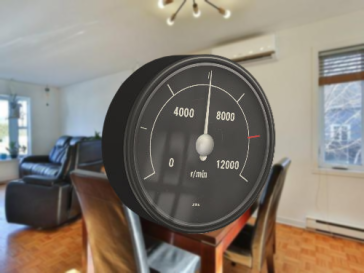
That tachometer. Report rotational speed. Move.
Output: 6000 rpm
